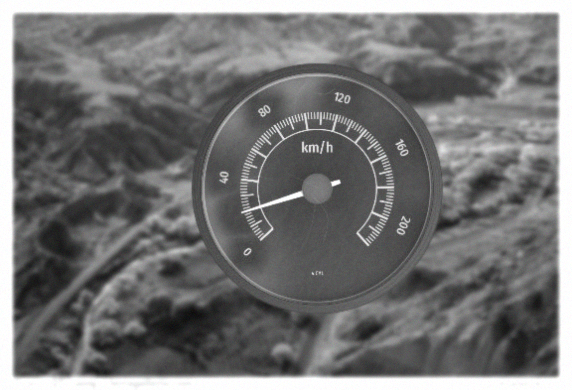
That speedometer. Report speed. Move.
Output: 20 km/h
